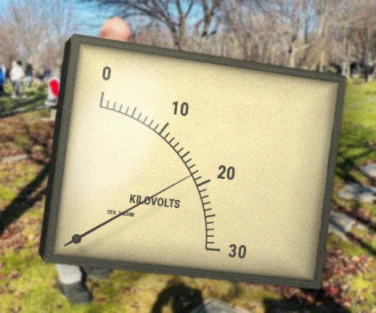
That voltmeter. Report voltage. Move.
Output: 18 kV
